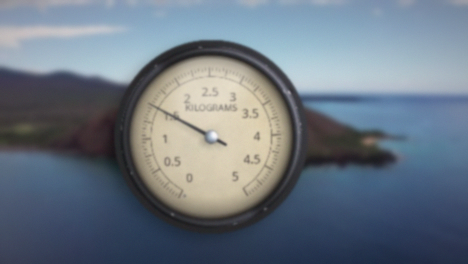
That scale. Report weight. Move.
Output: 1.5 kg
